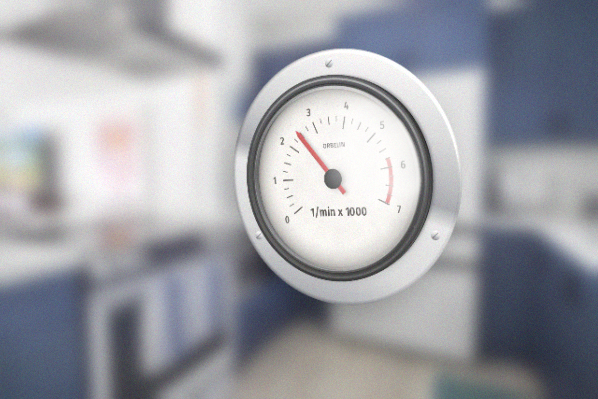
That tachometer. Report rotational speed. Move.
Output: 2500 rpm
